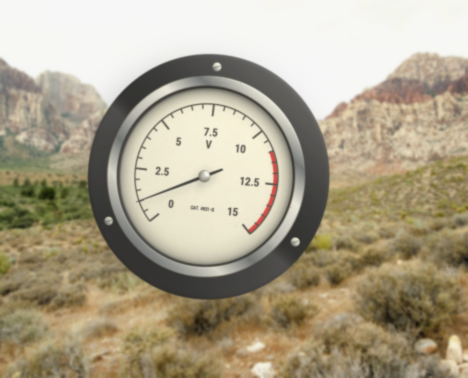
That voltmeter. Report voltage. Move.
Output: 1 V
